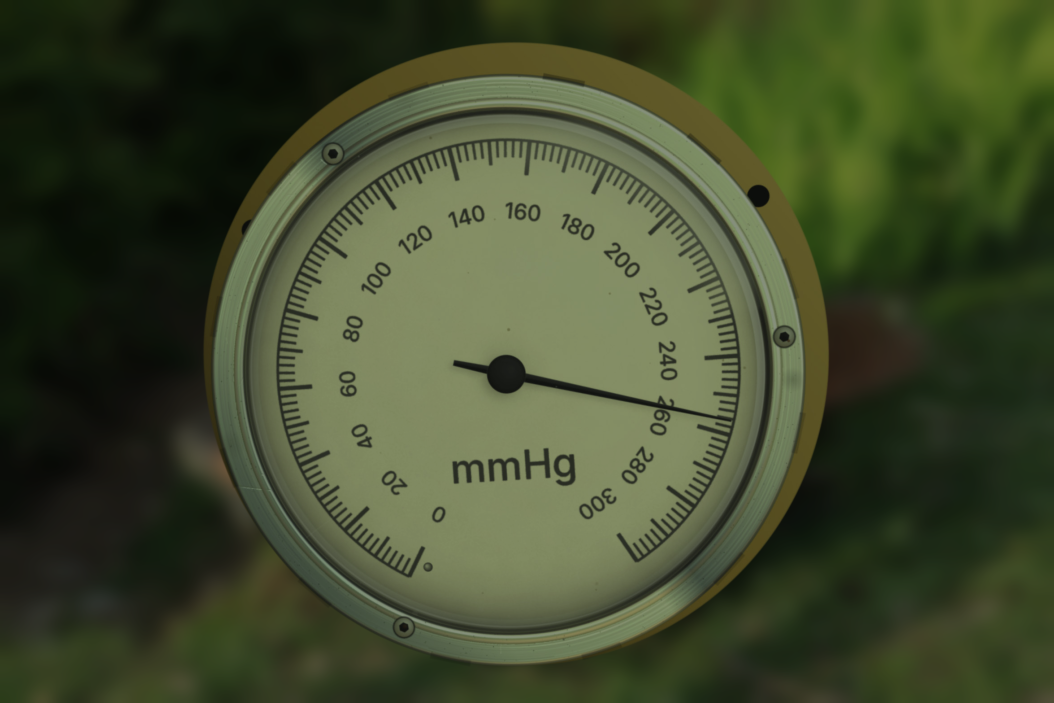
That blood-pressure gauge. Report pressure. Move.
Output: 256 mmHg
